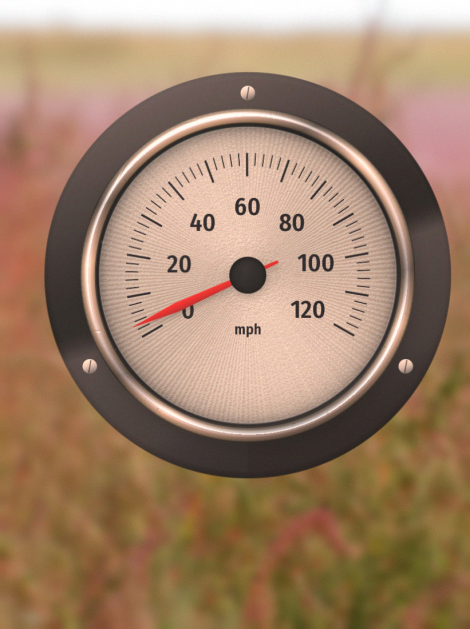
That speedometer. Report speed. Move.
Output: 3 mph
